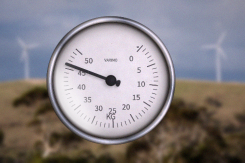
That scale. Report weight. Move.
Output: 46 kg
